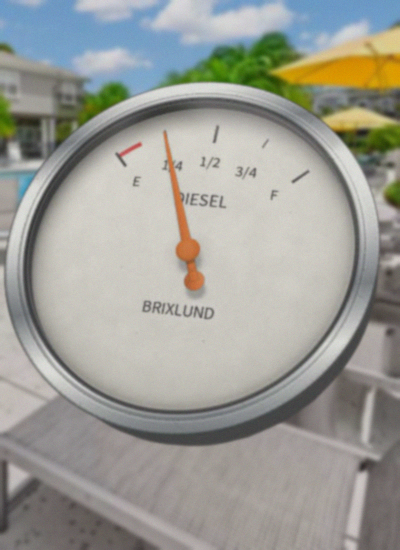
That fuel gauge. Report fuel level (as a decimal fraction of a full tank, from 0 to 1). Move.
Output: 0.25
